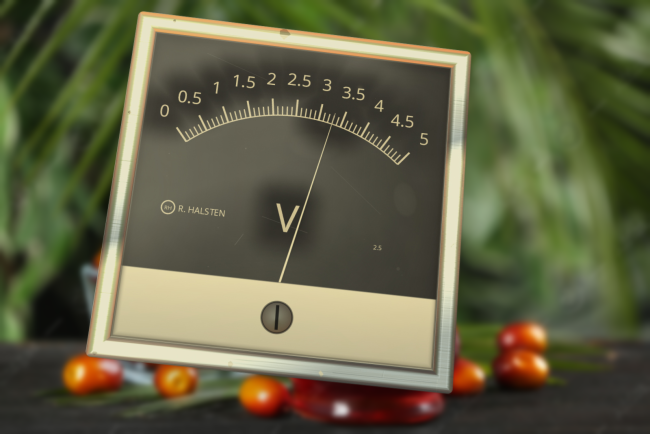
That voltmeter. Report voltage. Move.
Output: 3.3 V
